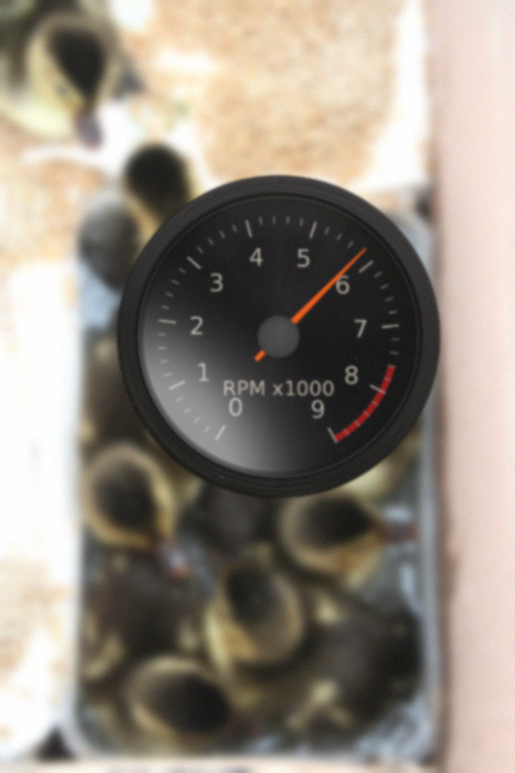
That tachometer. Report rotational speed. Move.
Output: 5800 rpm
